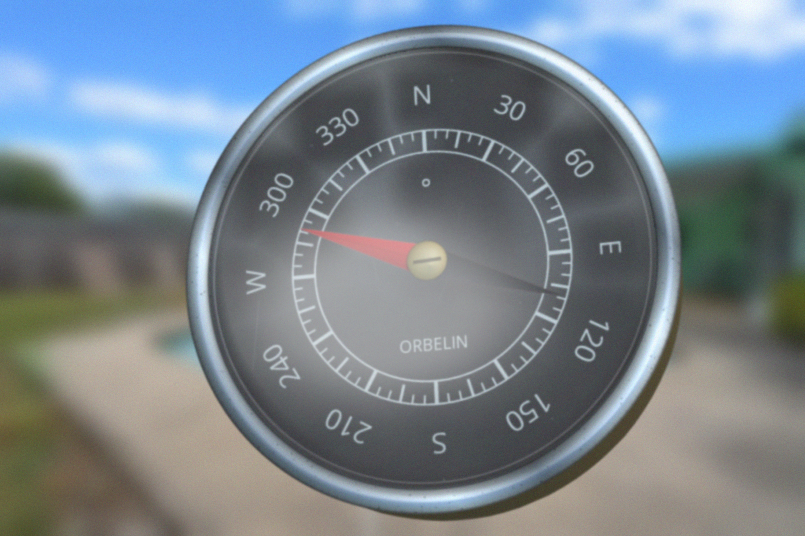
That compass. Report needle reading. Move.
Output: 290 °
